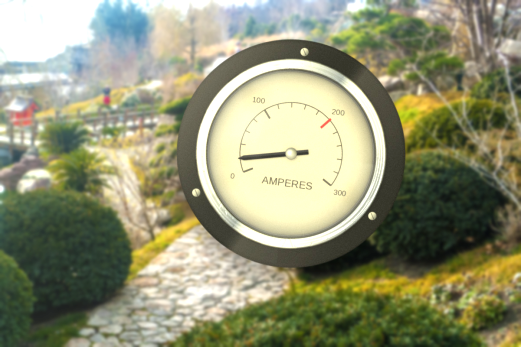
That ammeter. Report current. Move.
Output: 20 A
